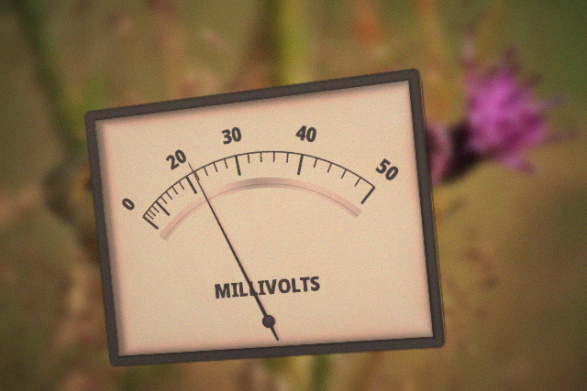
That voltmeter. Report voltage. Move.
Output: 22 mV
